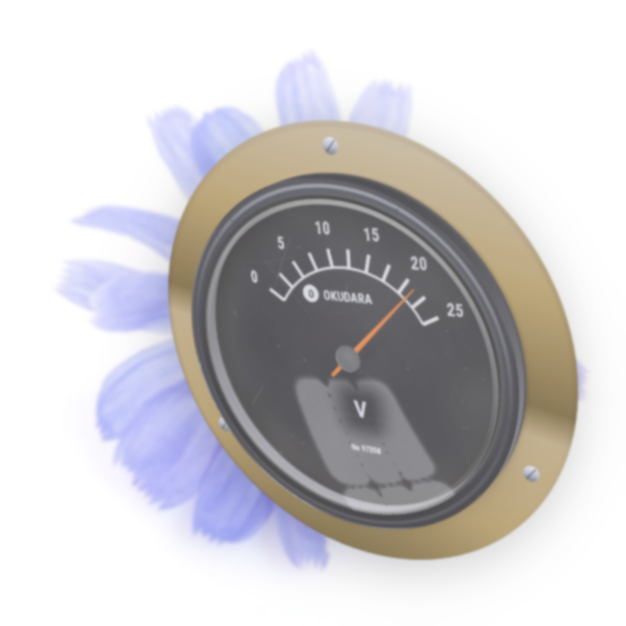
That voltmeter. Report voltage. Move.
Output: 21.25 V
